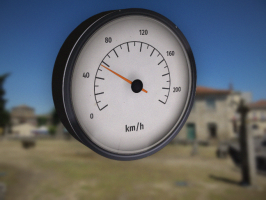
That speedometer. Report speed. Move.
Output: 55 km/h
